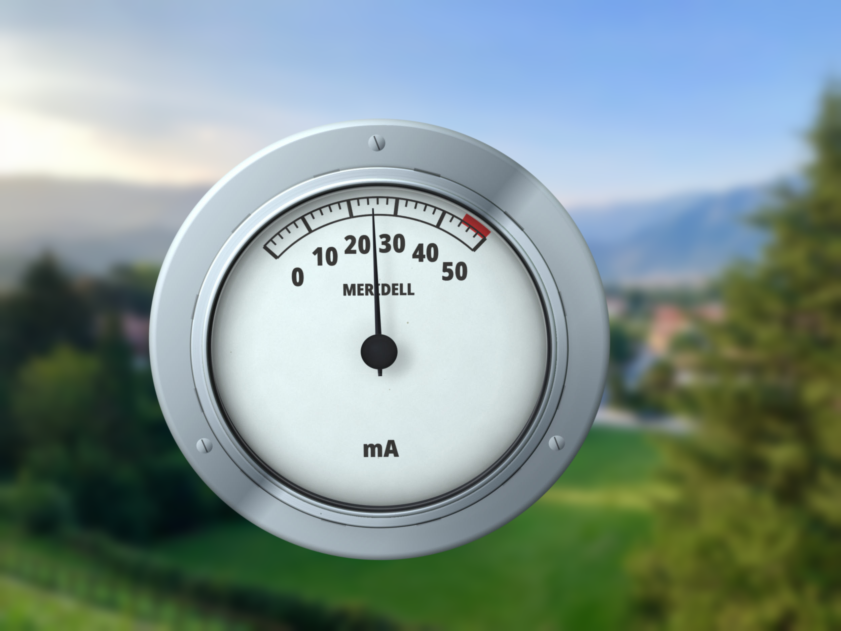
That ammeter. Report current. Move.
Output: 25 mA
